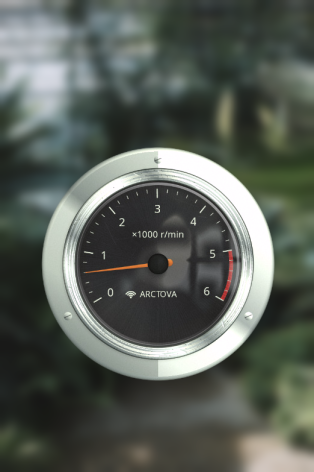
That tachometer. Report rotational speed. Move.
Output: 600 rpm
